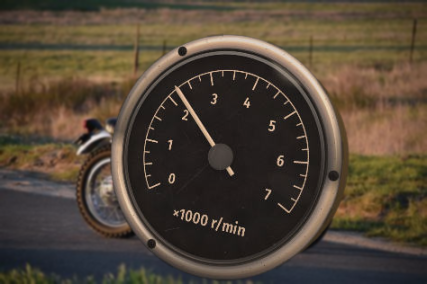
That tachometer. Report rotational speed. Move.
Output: 2250 rpm
